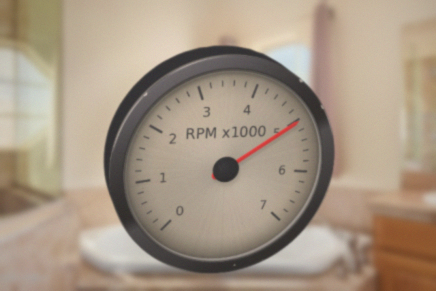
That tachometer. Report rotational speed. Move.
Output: 5000 rpm
